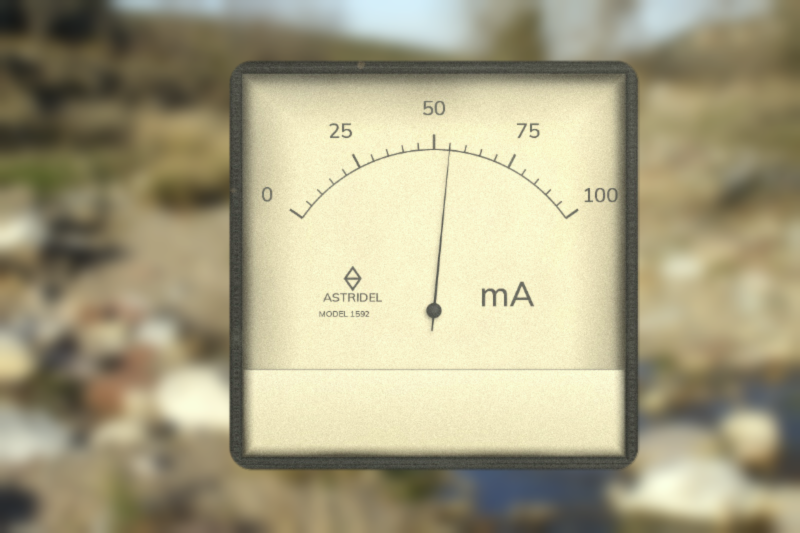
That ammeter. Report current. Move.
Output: 55 mA
